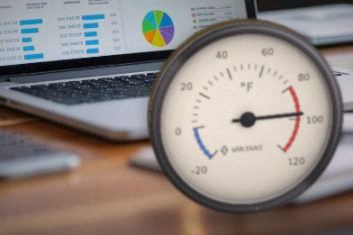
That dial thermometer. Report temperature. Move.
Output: 96 °F
